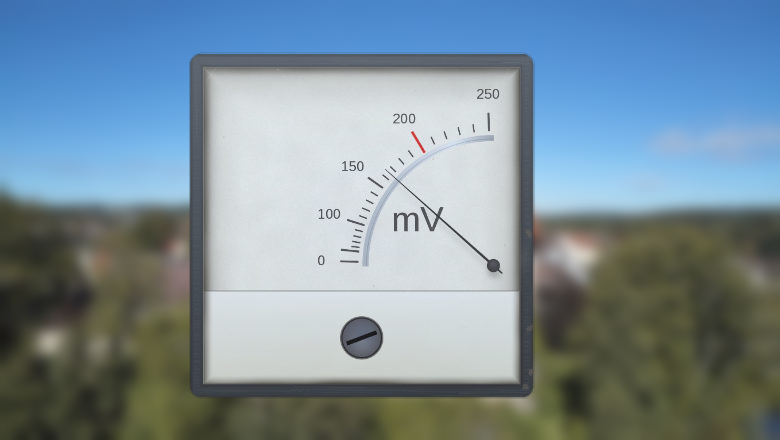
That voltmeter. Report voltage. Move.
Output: 165 mV
